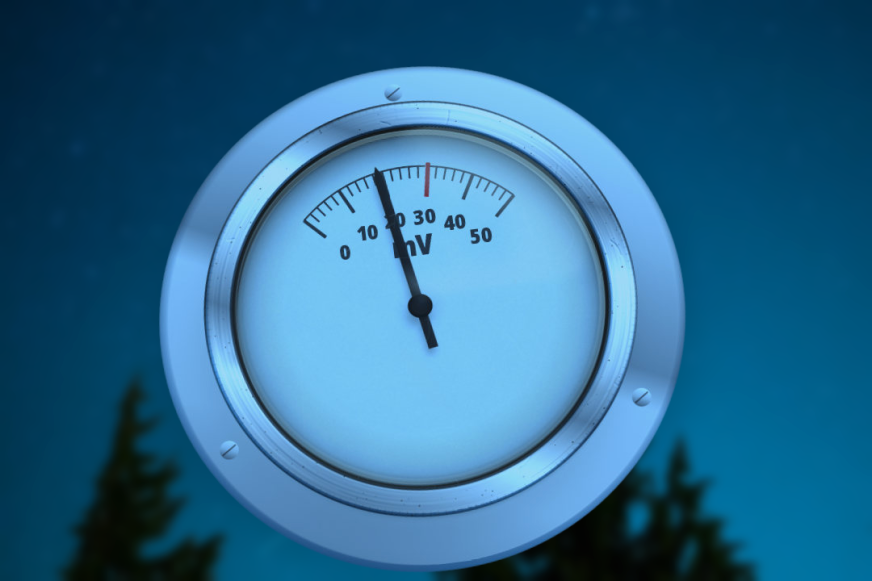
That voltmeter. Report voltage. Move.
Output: 19 mV
